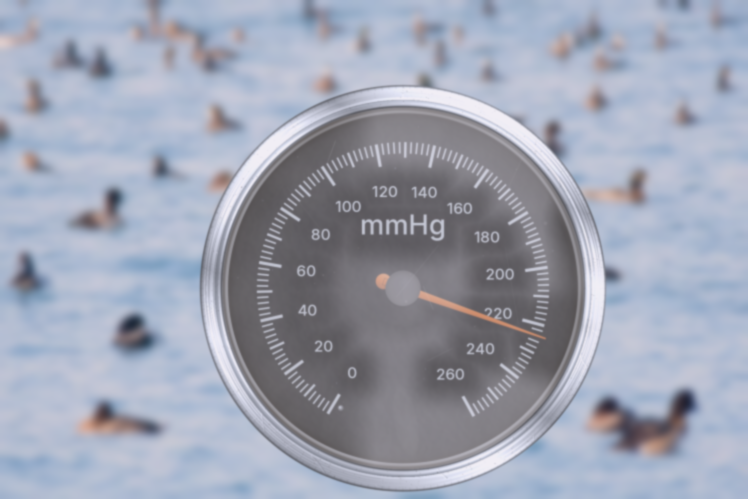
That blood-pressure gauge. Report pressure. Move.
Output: 224 mmHg
